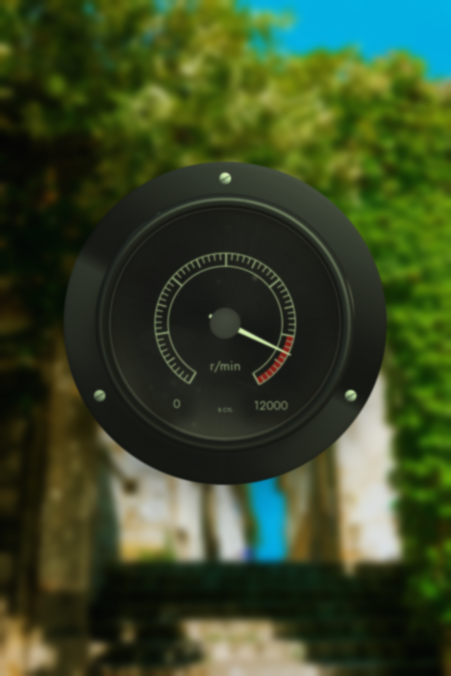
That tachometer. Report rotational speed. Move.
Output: 10600 rpm
